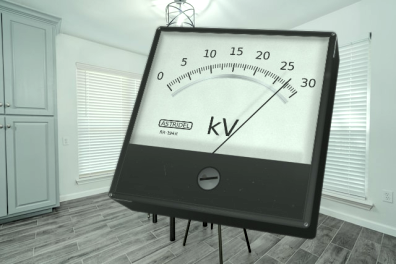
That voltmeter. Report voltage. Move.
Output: 27.5 kV
